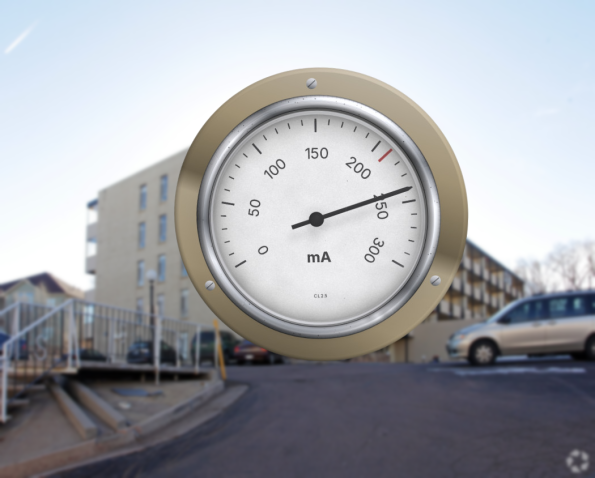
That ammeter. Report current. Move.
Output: 240 mA
